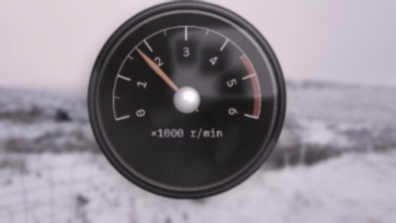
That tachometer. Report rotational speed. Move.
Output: 1750 rpm
